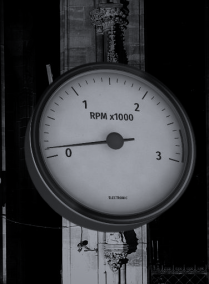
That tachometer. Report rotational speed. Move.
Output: 100 rpm
